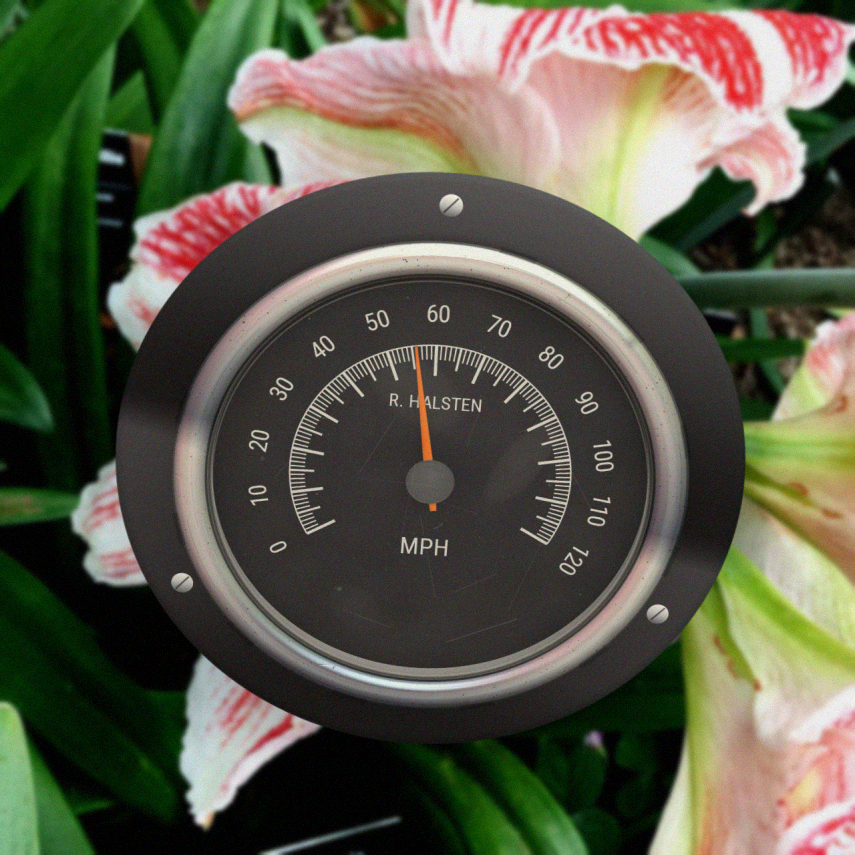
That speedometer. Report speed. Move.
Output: 56 mph
